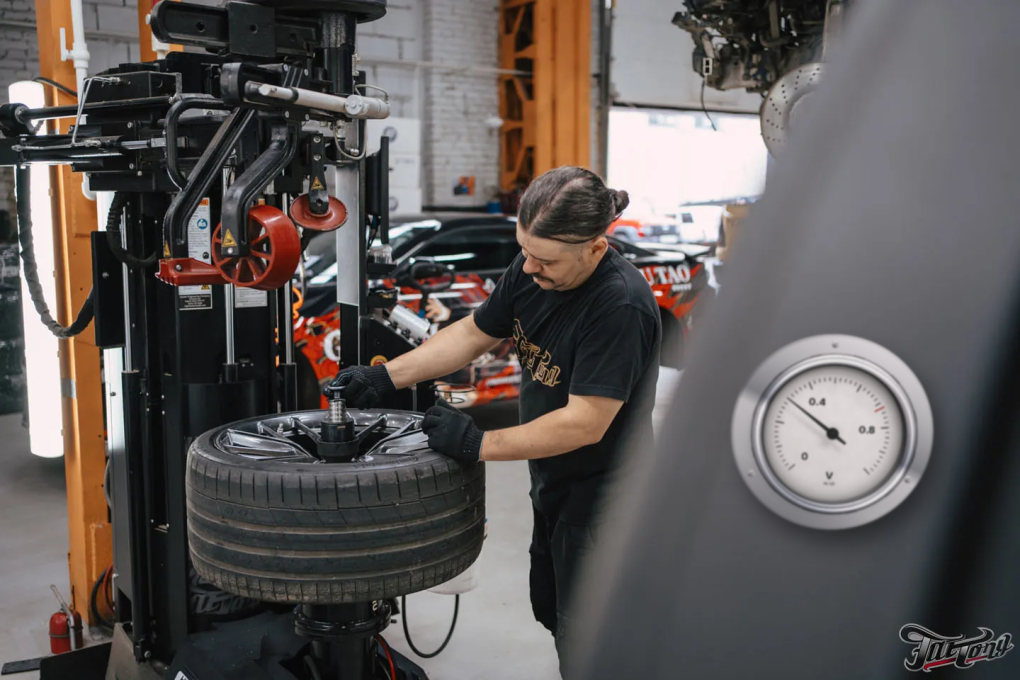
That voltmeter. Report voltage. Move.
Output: 0.3 V
